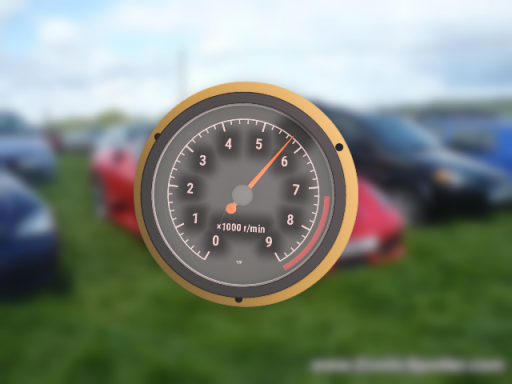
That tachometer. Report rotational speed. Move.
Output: 5700 rpm
